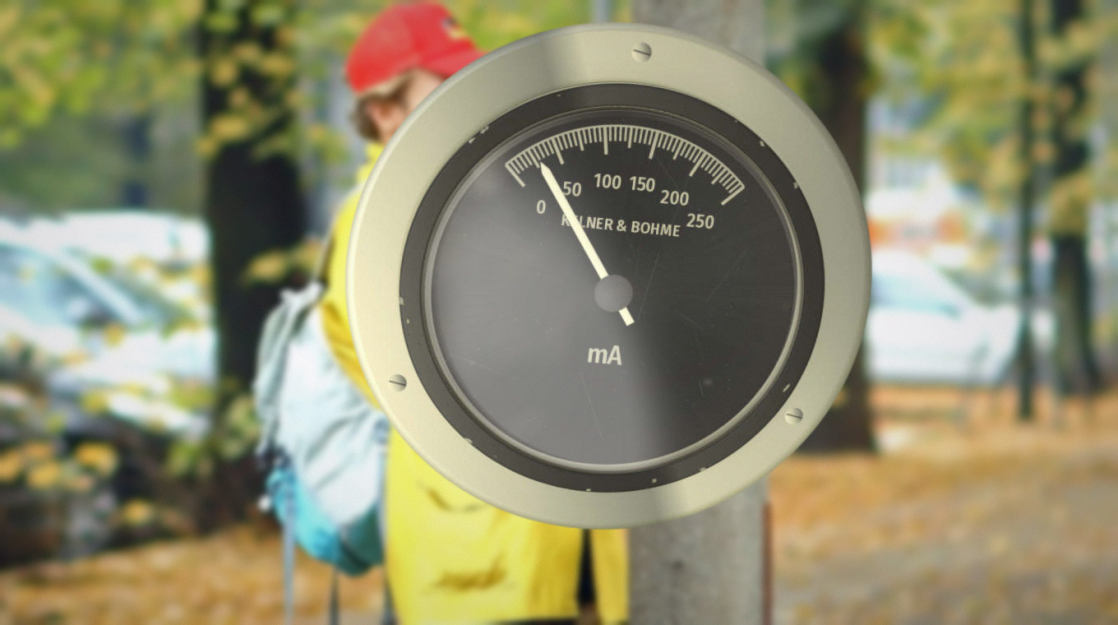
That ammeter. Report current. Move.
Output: 30 mA
